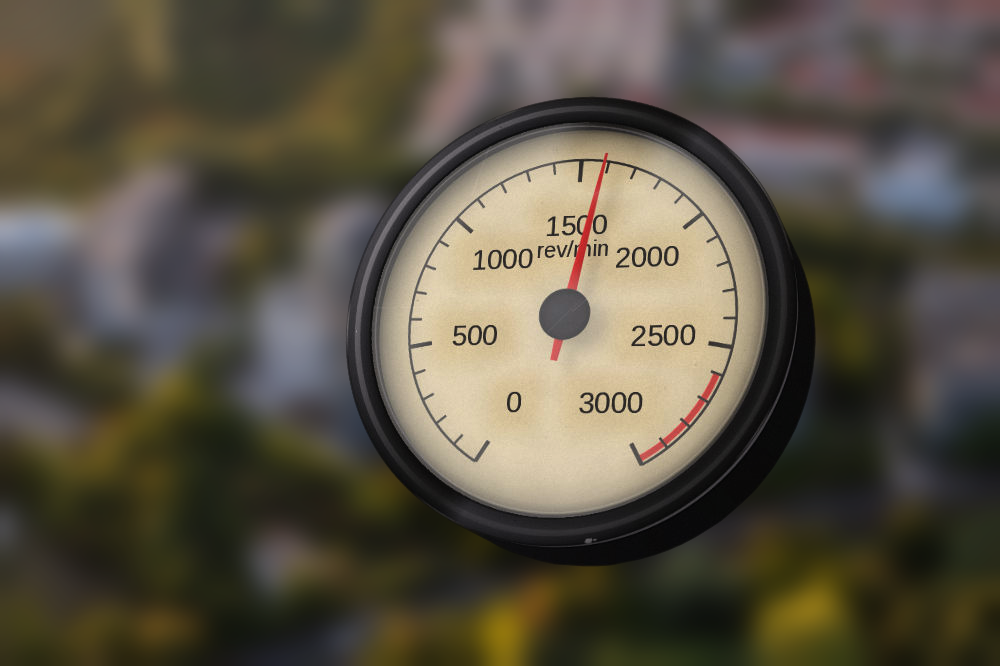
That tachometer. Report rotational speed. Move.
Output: 1600 rpm
